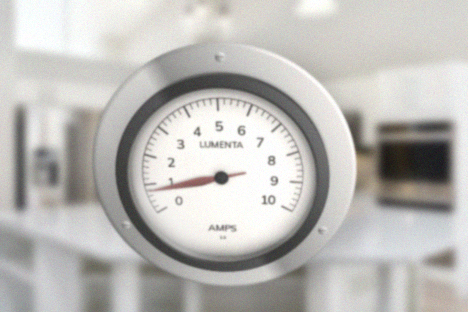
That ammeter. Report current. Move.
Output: 0.8 A
